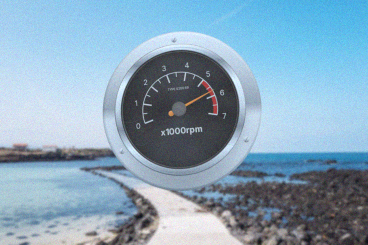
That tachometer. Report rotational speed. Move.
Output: 5750 rpm
